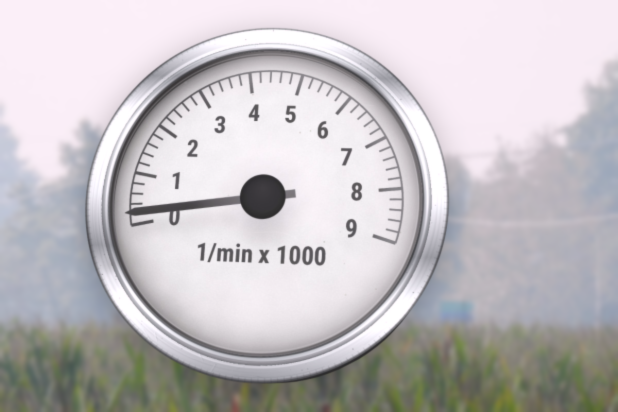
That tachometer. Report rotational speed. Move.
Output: 200 rpm
